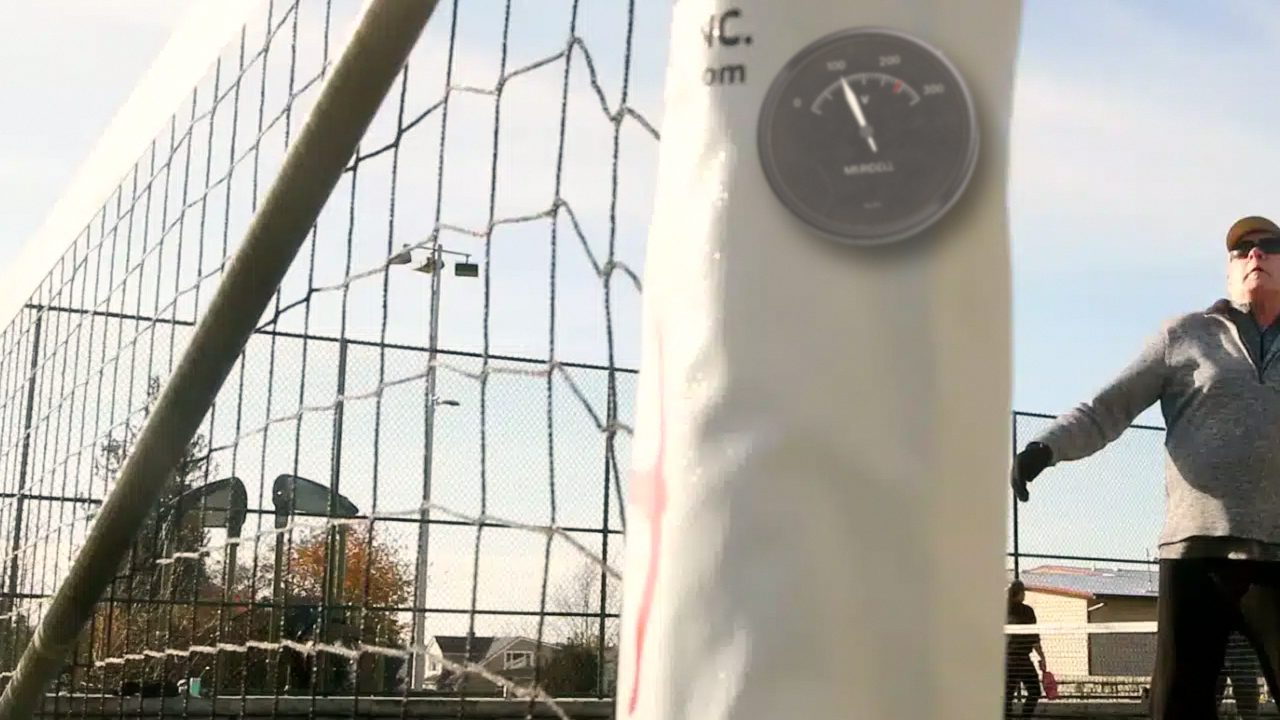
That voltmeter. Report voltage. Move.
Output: 100 V
